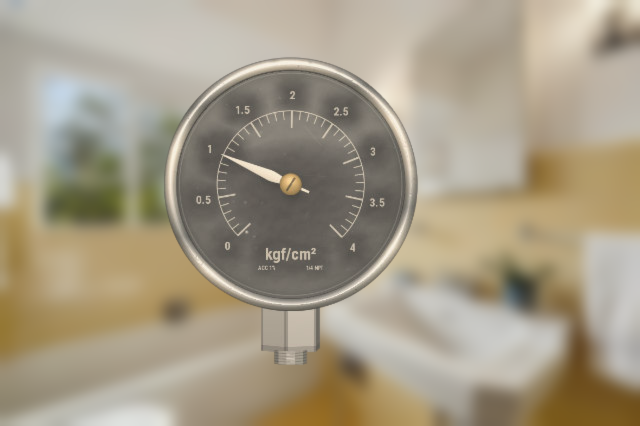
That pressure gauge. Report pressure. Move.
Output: 1 kg/cm²
